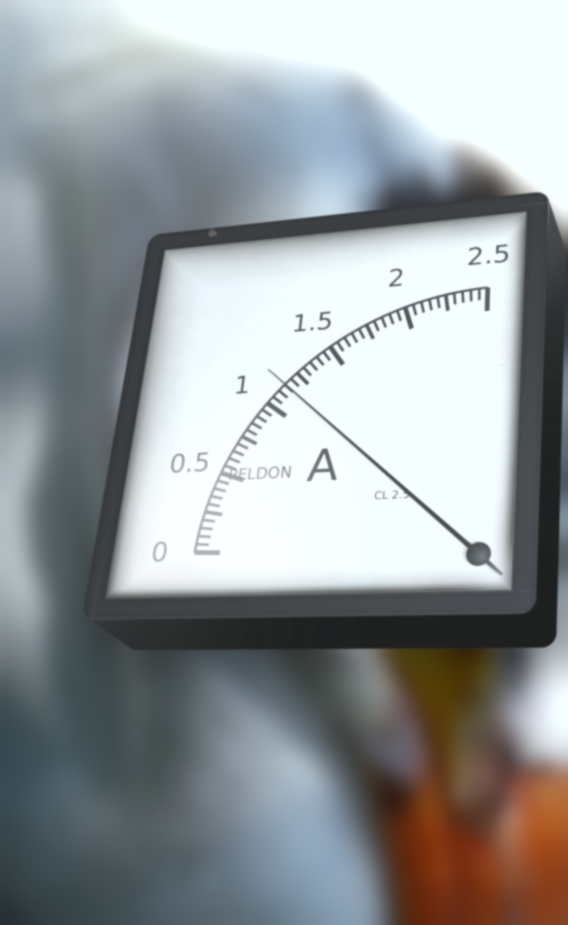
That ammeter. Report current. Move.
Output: 1.15 A
